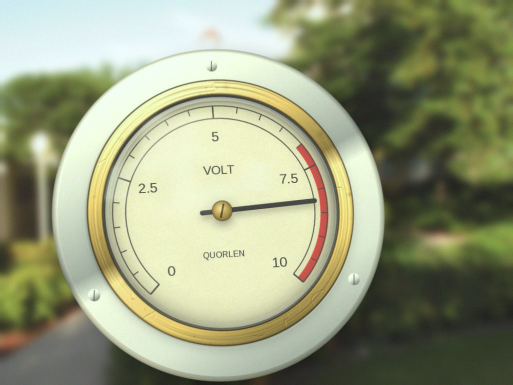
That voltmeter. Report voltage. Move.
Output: 8.25 V
